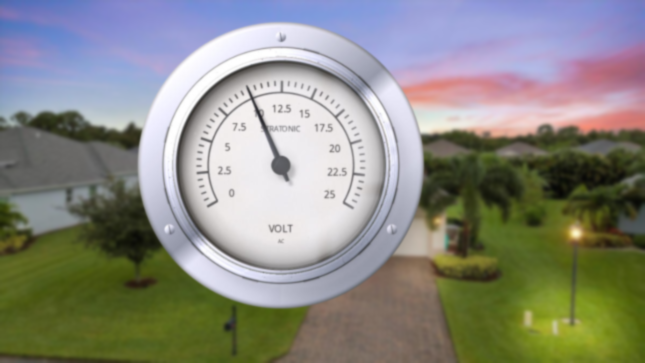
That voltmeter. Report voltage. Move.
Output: 10 V
